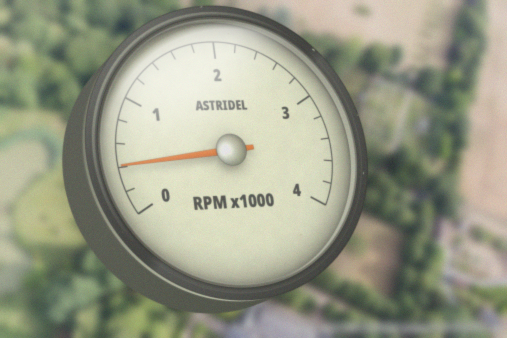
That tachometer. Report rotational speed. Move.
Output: 400 rpm
